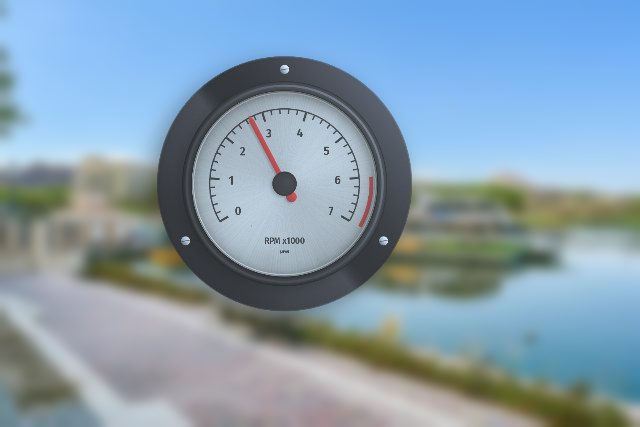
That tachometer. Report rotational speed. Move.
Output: 2700 rpm
